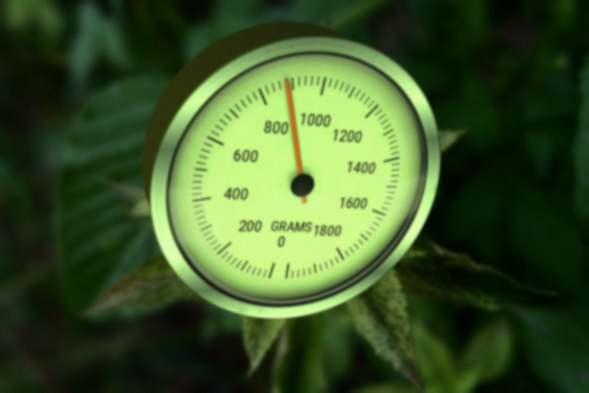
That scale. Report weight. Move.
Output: 880 g
